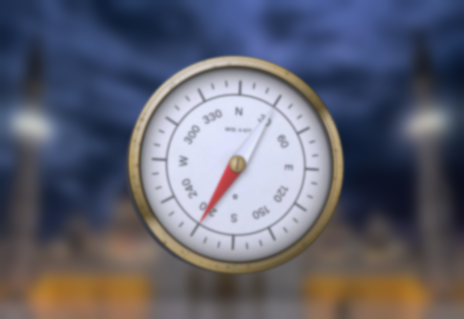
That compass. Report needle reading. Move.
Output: 210 °
